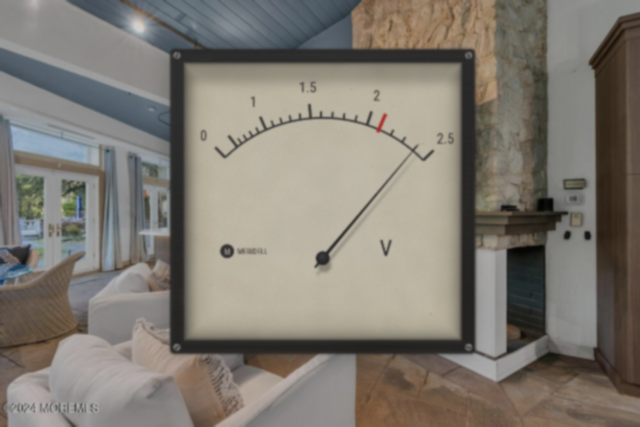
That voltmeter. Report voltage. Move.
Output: 2.4 V
